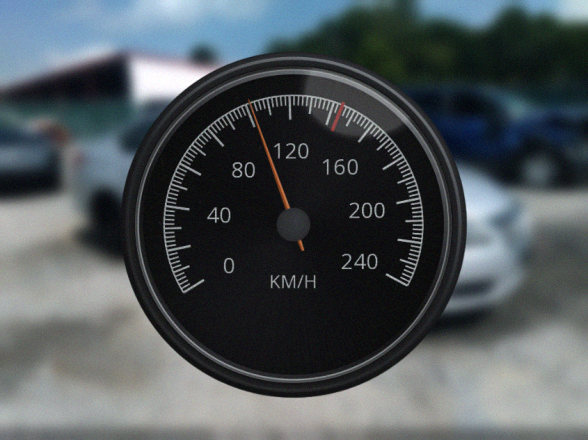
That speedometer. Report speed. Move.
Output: 102 km/h
